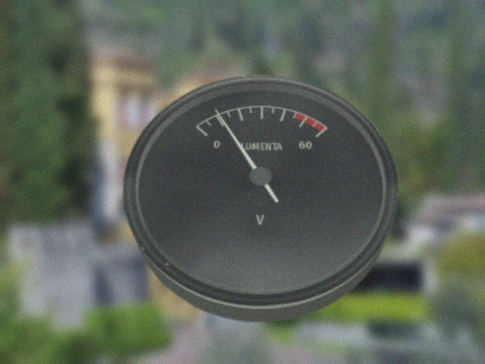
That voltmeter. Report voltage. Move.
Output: 10 V
